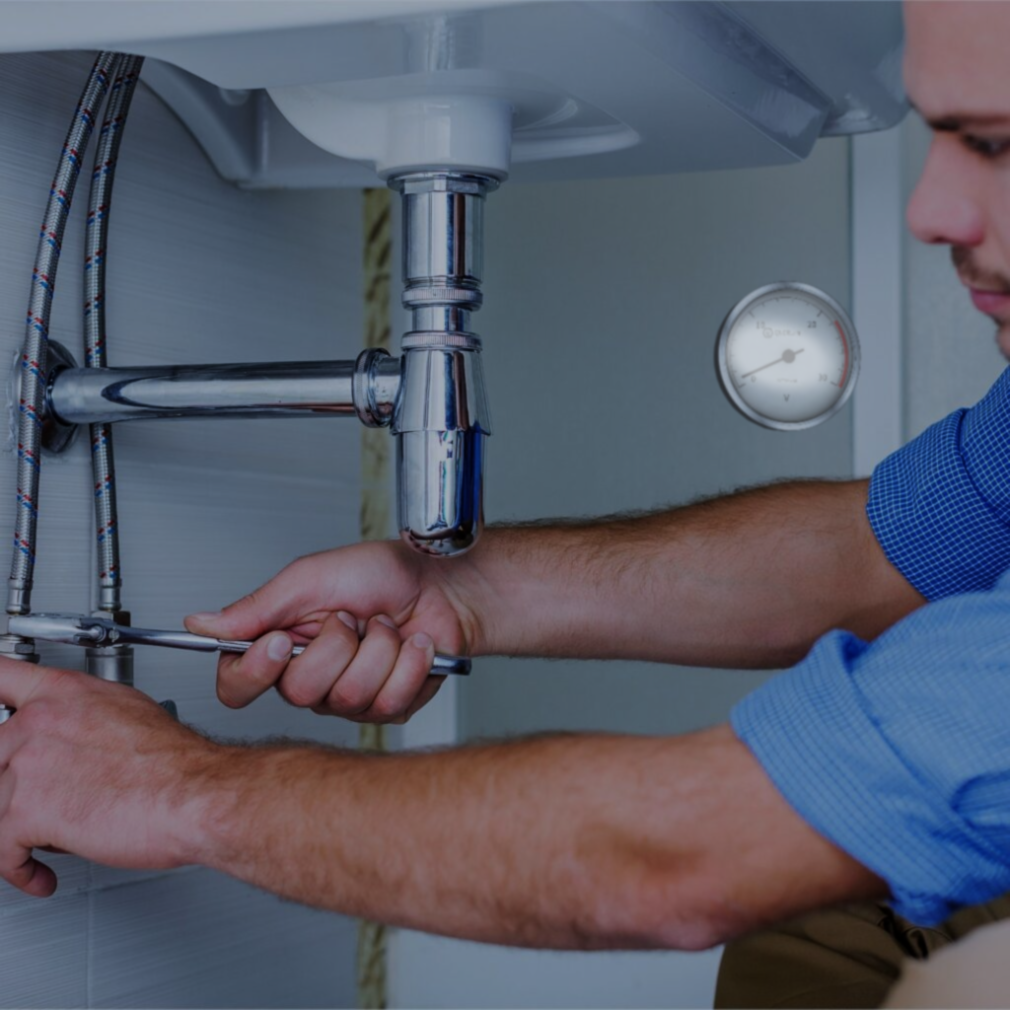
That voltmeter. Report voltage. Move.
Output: 1 V
